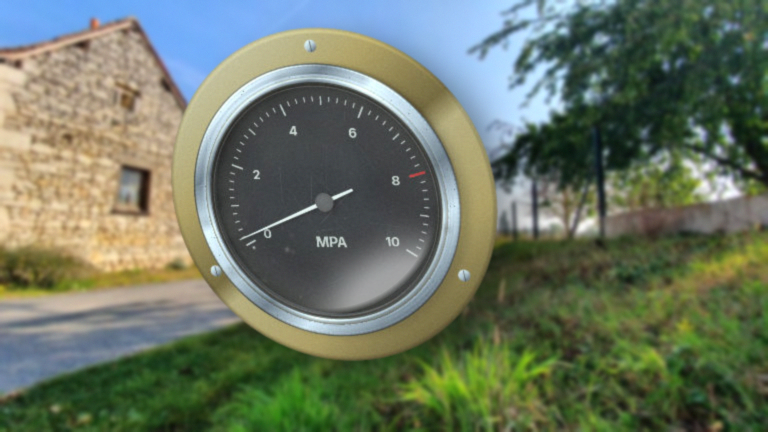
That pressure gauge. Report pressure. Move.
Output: 0.2 MPa
